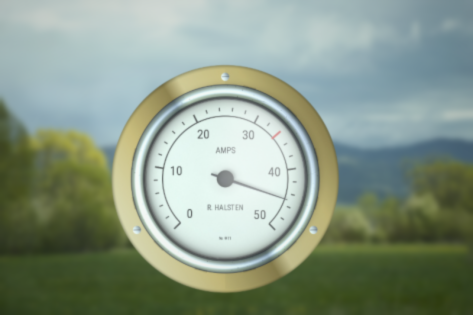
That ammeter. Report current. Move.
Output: 45 A
